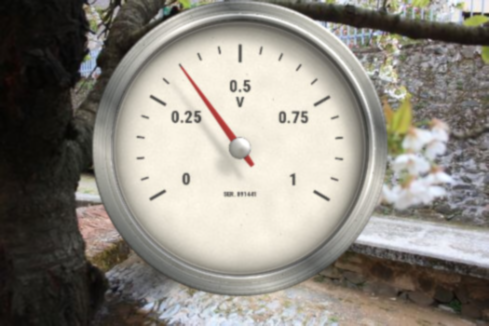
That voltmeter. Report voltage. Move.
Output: 0.35 V
